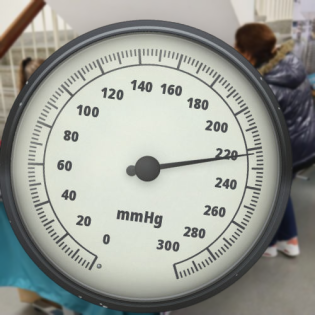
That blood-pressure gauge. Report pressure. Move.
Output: 222 mmHg
